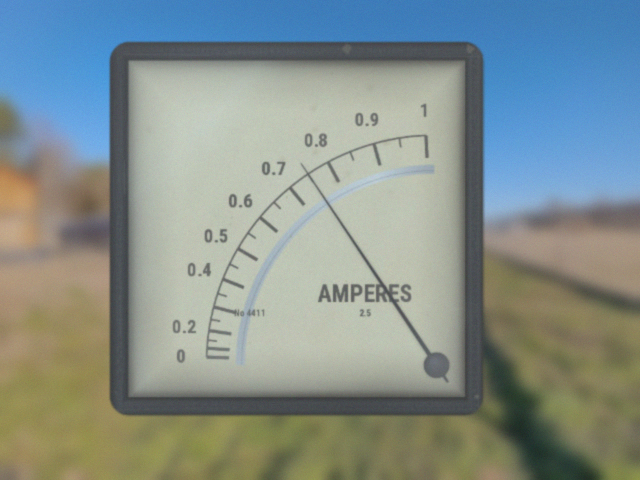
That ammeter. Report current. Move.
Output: 0.75 A
